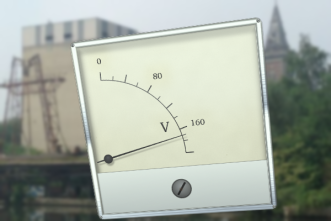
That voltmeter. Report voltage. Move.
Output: 170 V
